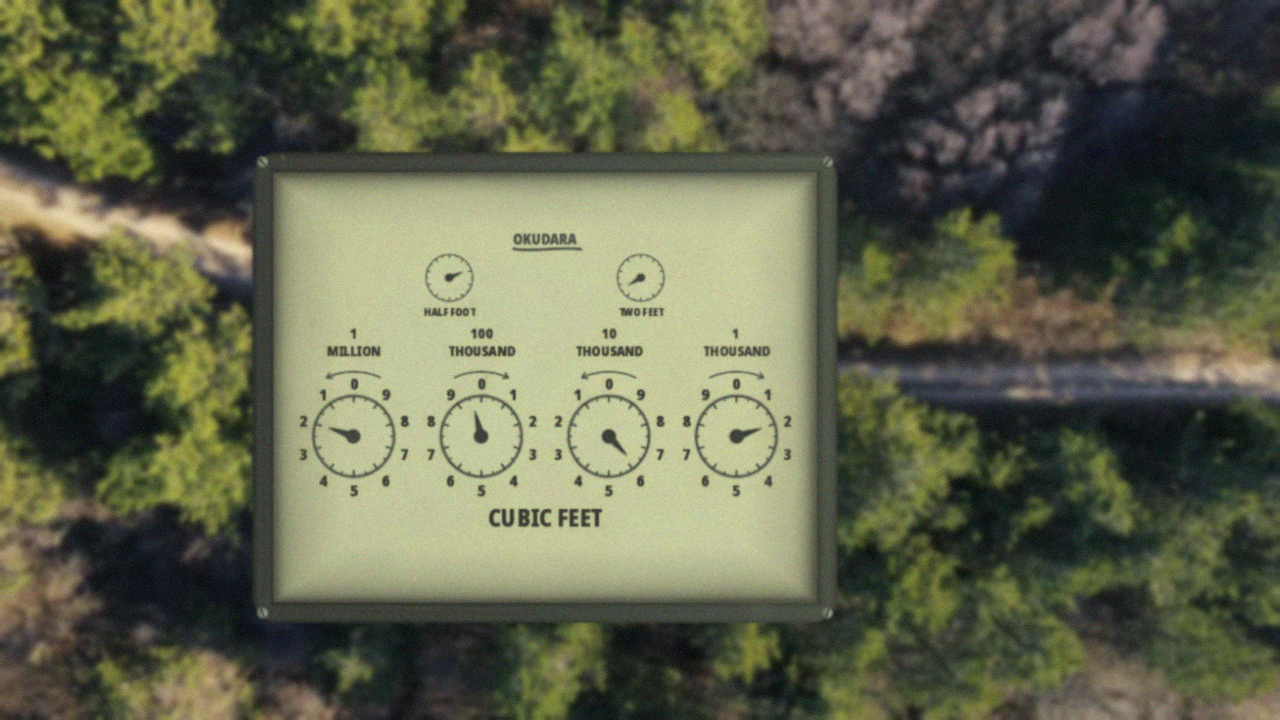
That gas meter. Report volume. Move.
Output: 196200 ft³
